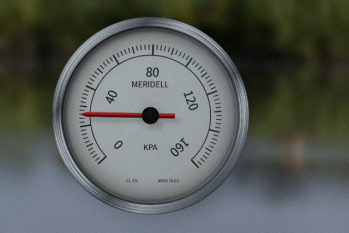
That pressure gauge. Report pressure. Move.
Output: 26 kPa
